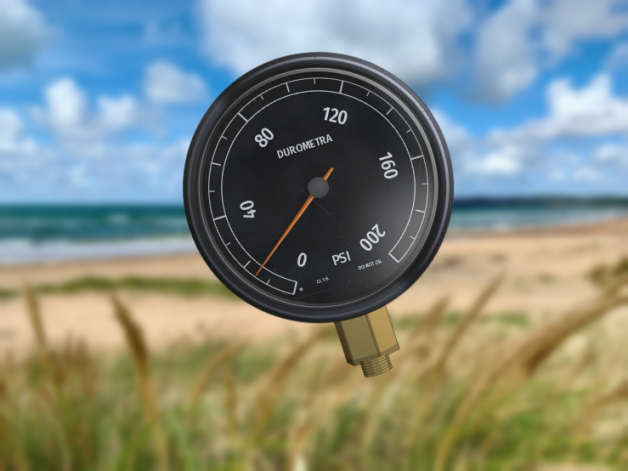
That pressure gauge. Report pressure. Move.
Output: 15 psi
